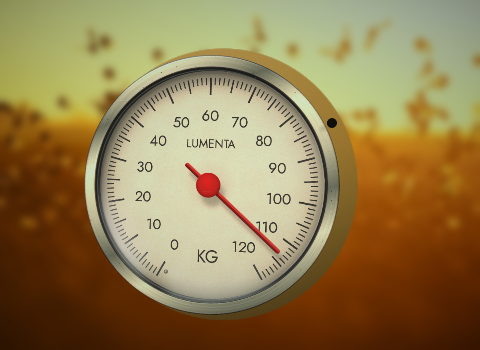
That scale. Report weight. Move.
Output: 113 kg
